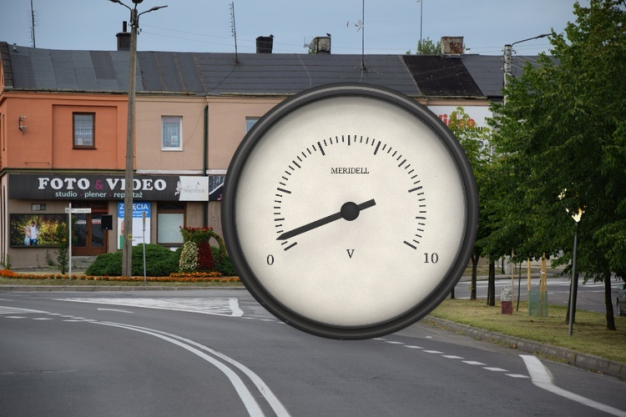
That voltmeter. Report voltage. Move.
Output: 0.4 V
